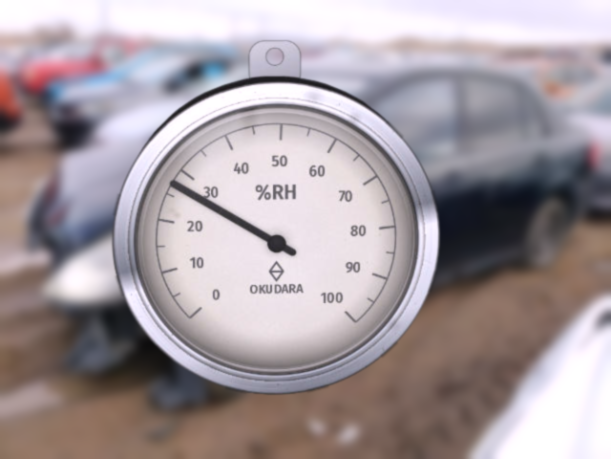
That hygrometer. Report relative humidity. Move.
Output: 27.5 %
